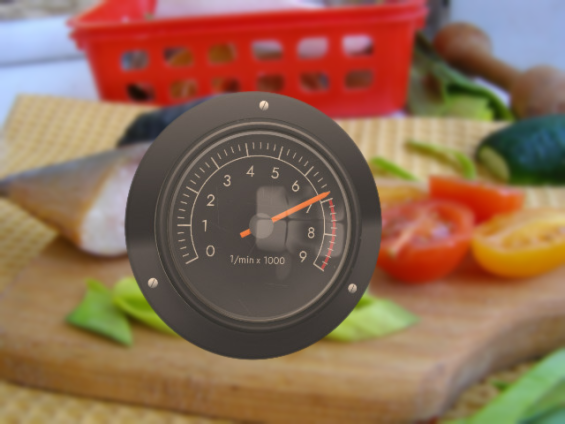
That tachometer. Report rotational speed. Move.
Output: 6800 rpm
